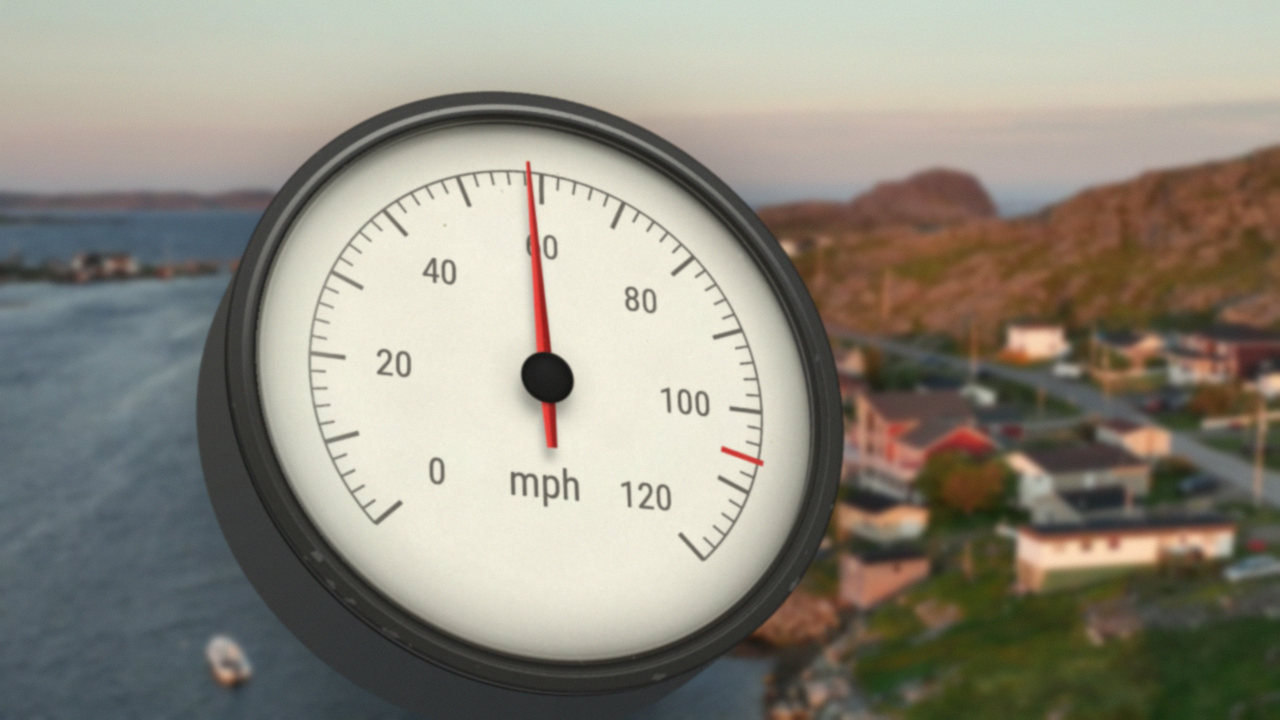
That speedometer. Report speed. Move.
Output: 58 mph
